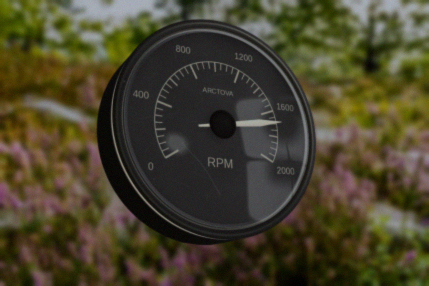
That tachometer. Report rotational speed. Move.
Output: 1700 rpm
